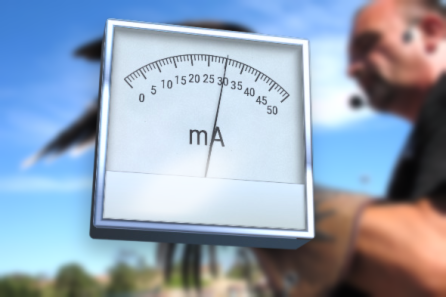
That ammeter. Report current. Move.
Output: 30 mA
